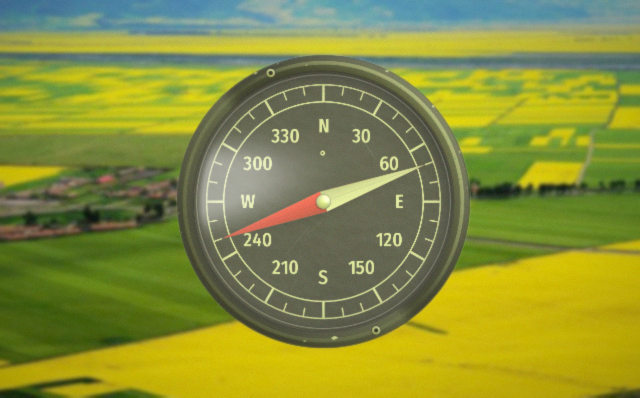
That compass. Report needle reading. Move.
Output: 250 °
